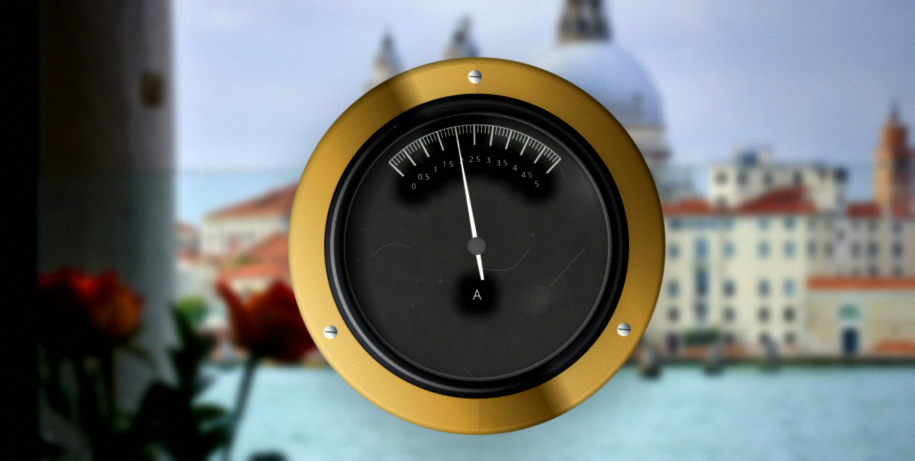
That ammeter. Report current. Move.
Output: 2 A
